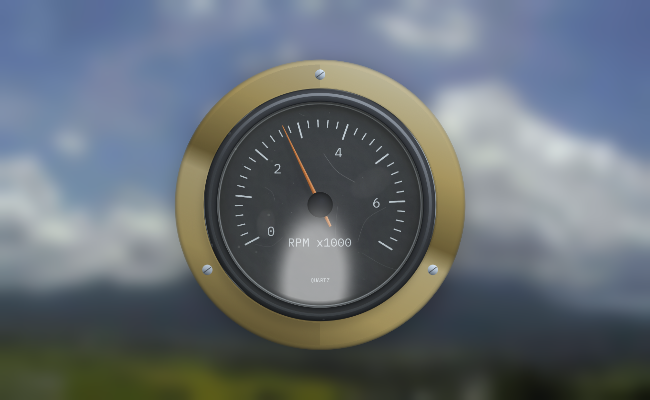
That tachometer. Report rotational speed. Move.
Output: 2700 rpm
